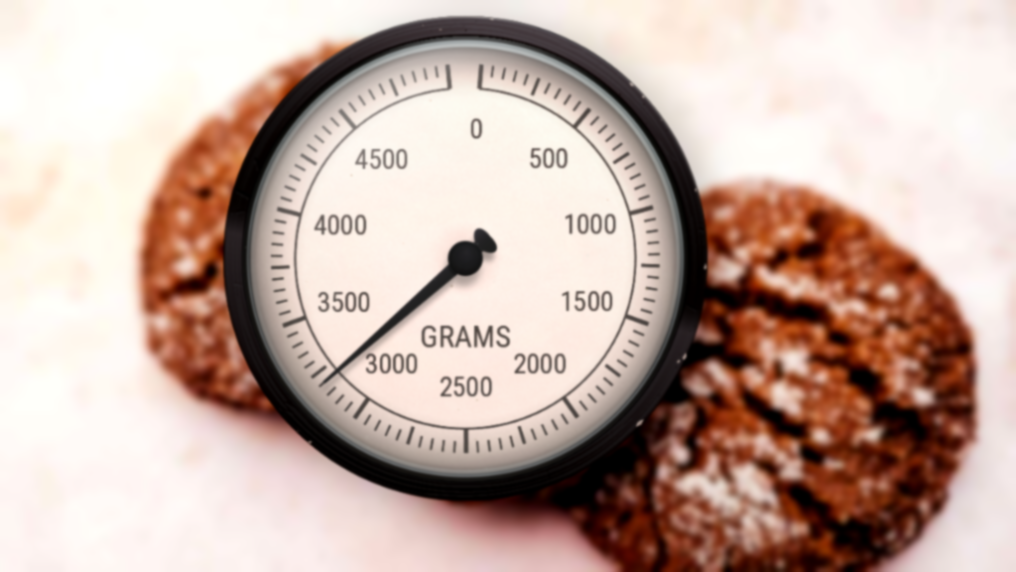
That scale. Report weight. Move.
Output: 3200 g
